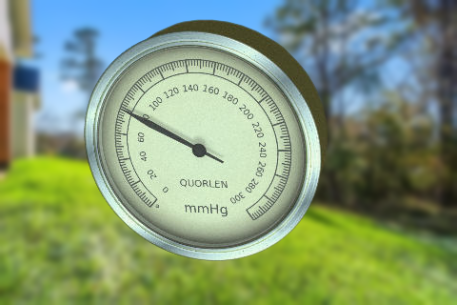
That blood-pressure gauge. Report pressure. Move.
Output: 80 mmHg
